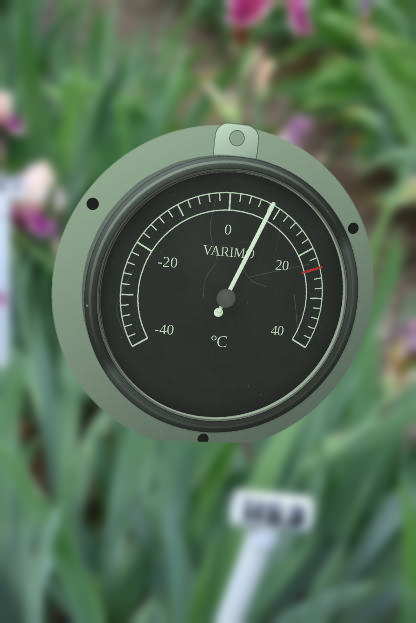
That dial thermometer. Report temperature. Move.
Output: 8 °C
